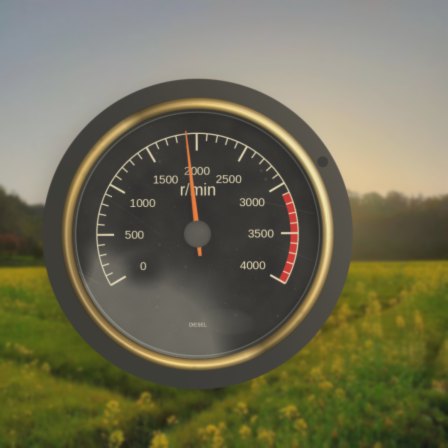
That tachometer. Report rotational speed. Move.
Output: 1900 rpm
